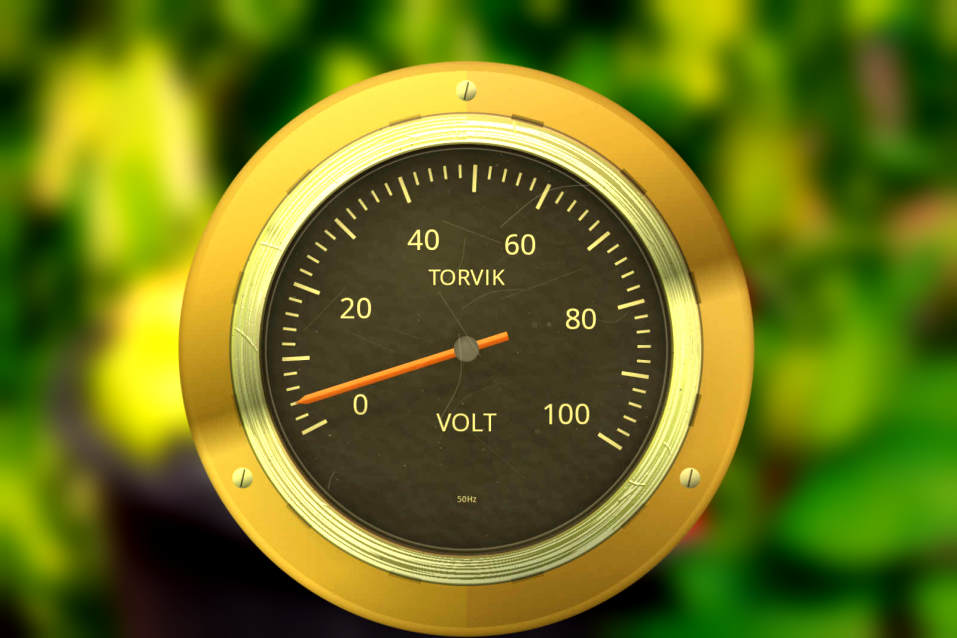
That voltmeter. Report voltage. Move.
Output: 4 V
